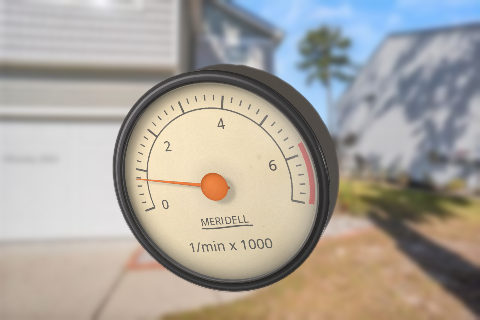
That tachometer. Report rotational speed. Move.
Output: 800 rpm
